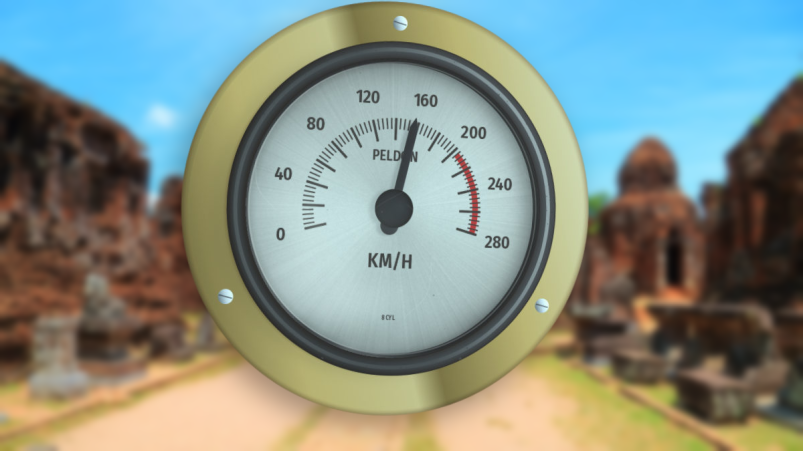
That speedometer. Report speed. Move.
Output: 156 km/h
